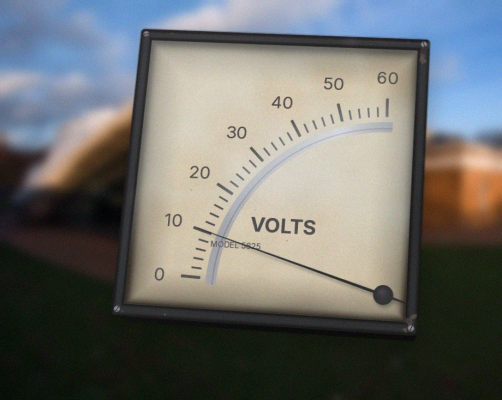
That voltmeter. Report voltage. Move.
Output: 10 V
